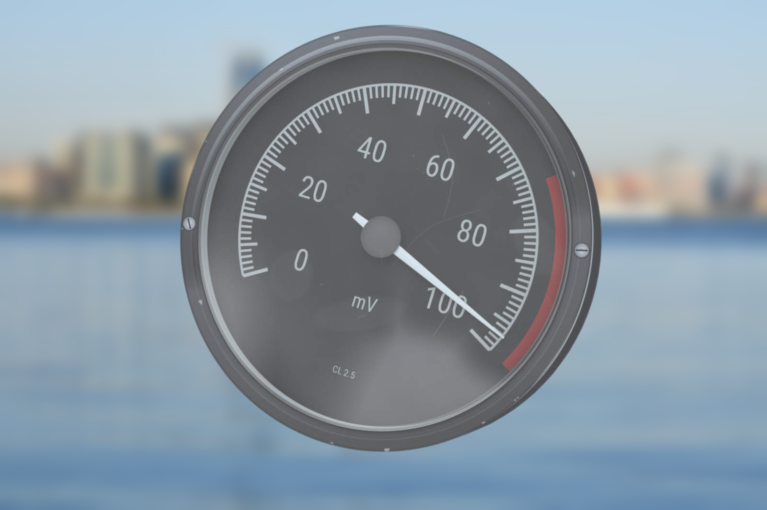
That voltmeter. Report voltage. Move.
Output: 97 mV
